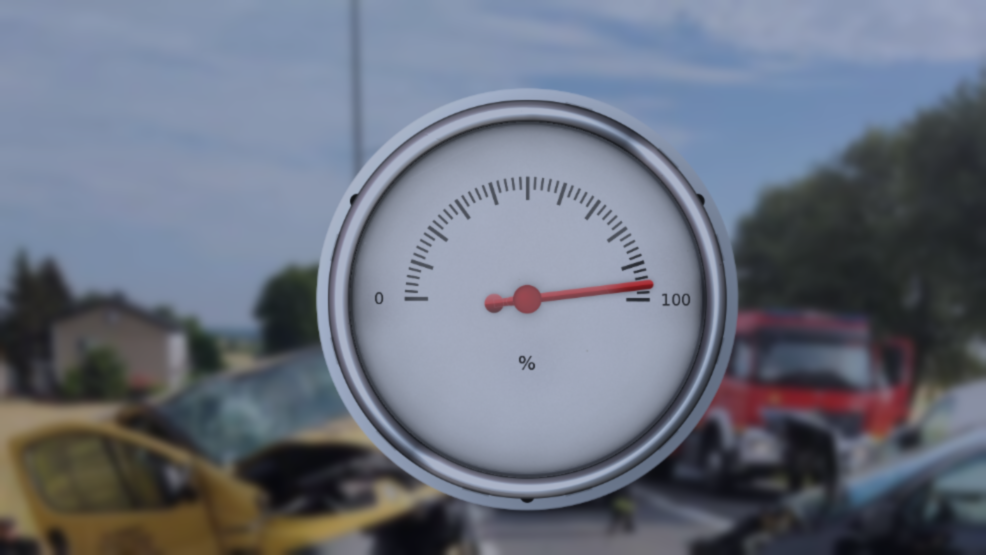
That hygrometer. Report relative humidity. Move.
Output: 96 %
